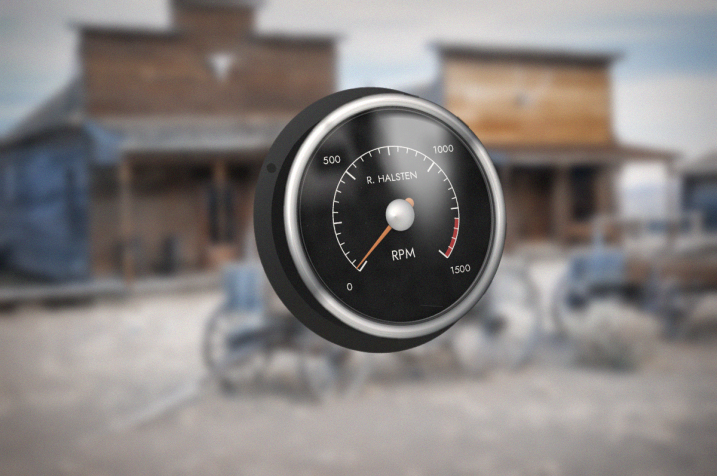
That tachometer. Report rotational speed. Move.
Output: 25 rpm
